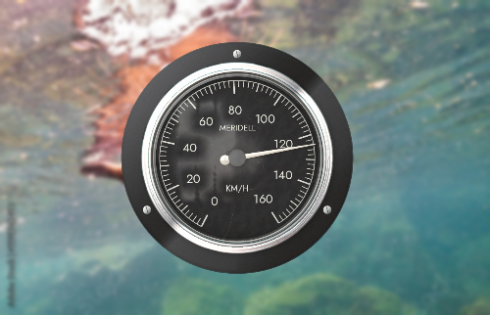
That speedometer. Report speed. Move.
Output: 124 km/h
